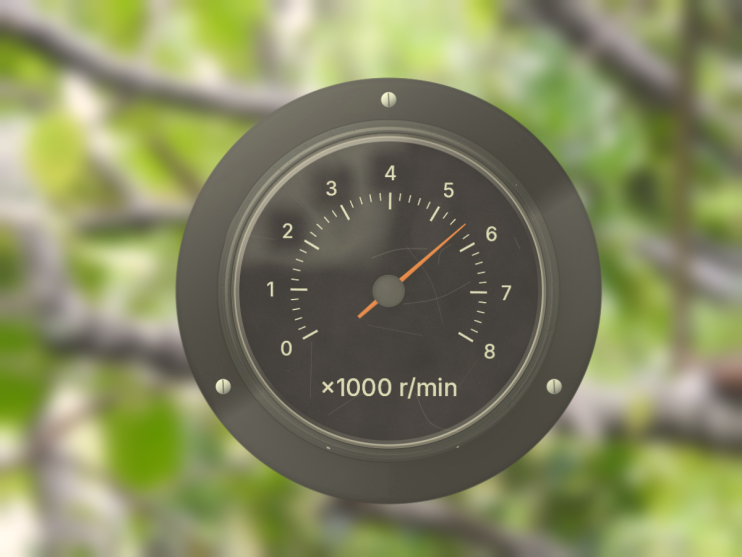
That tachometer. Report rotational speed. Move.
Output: 5600 rpm
